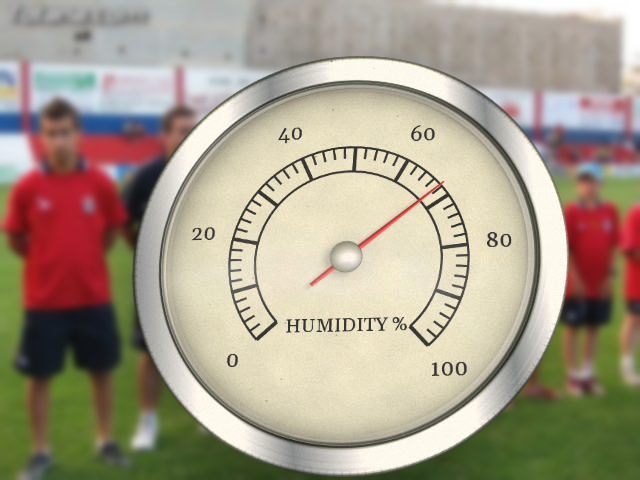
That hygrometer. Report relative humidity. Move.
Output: 68 %
